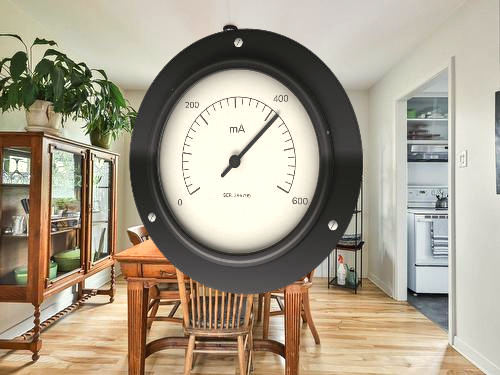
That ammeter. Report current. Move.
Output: 420 mA
